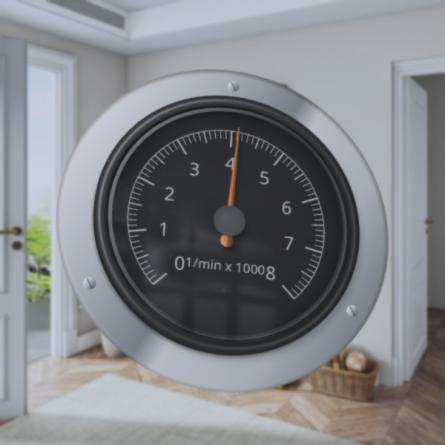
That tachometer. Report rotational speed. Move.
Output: 4100 rpm
